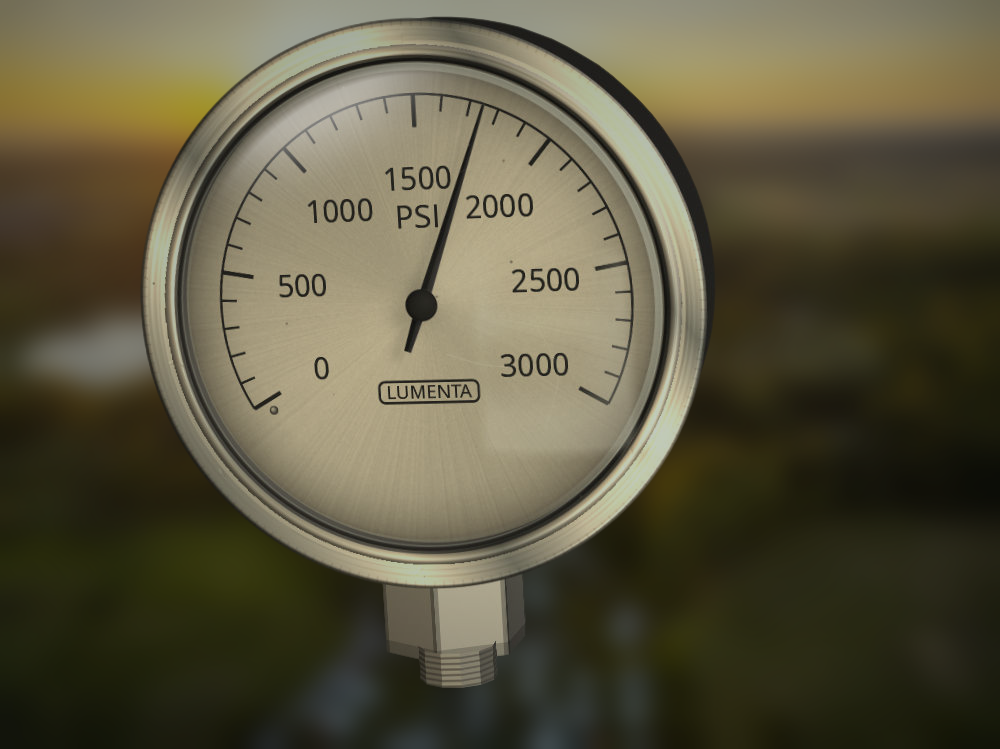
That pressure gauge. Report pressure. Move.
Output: 1750 psi
